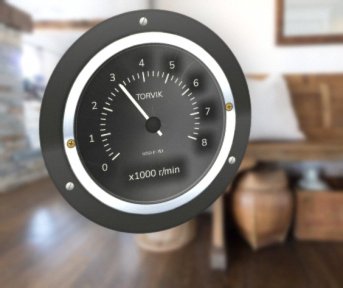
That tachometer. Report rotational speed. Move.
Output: 3000 rpm
